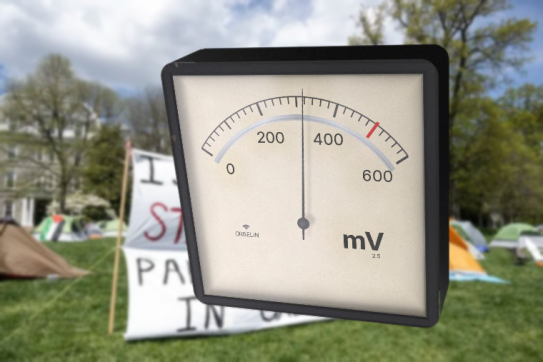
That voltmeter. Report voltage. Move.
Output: 320 mV
